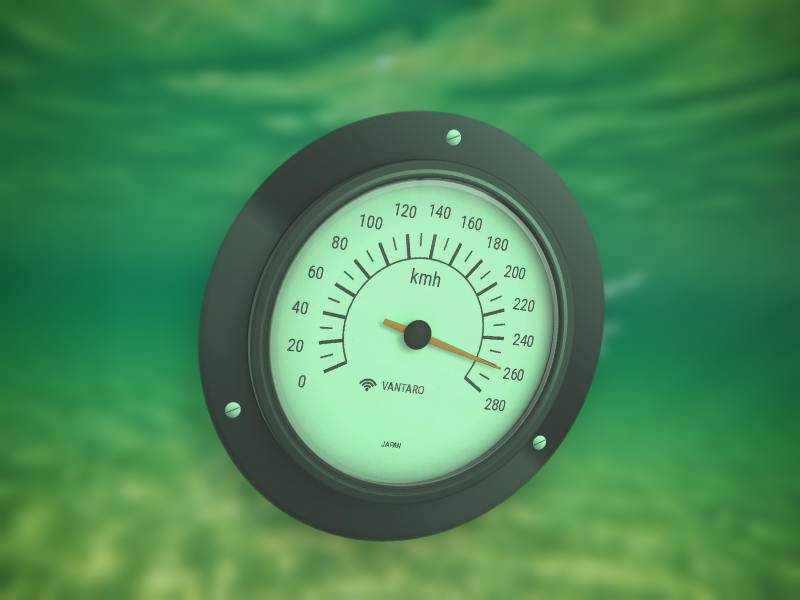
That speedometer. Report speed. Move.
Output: 260 km/h
